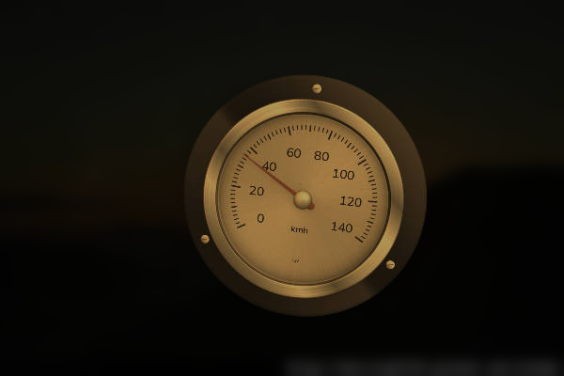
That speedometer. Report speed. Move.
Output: 36 km/h
